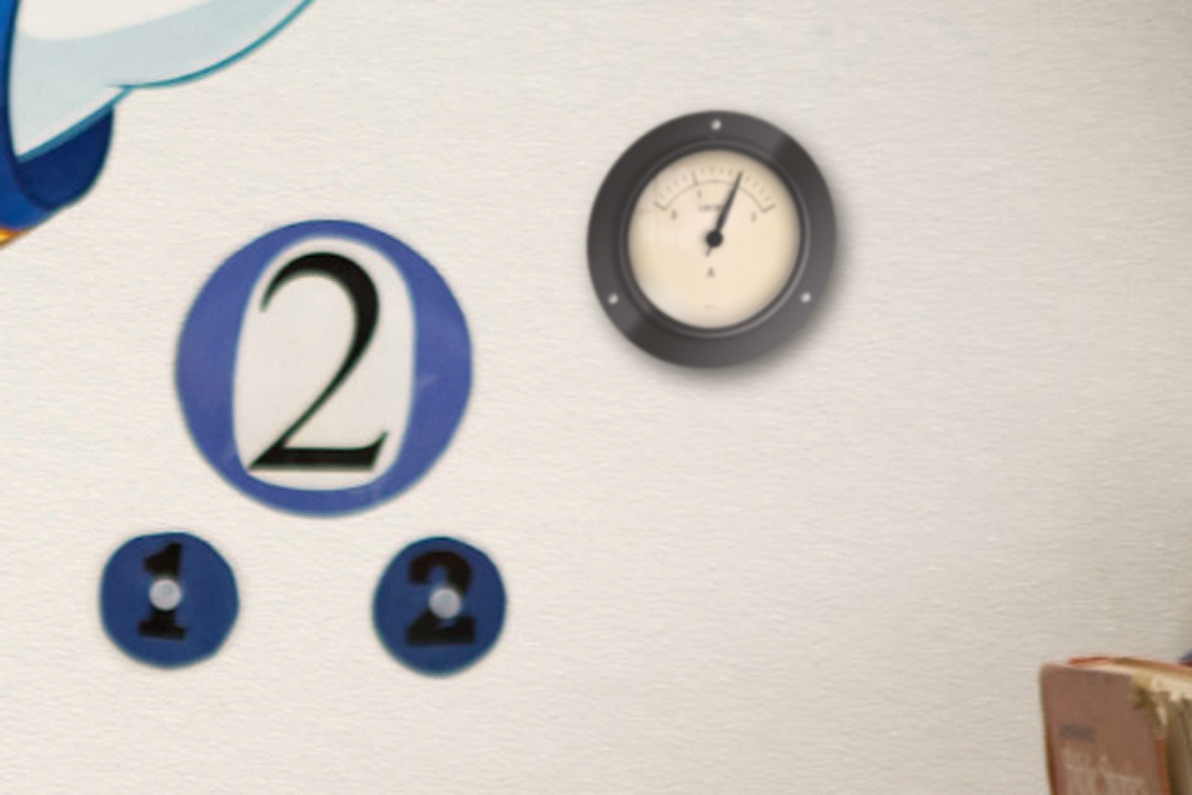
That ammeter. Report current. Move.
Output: 2 A
